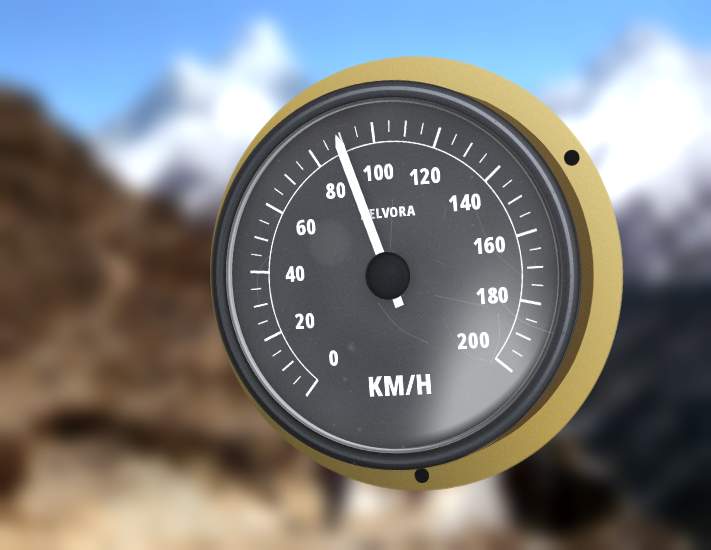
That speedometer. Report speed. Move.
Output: 90 km/h
